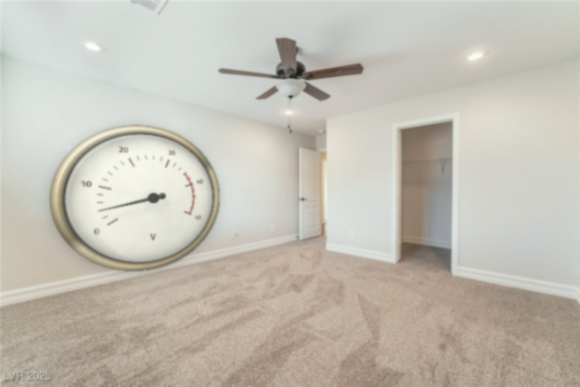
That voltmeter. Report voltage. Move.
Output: 4 V
